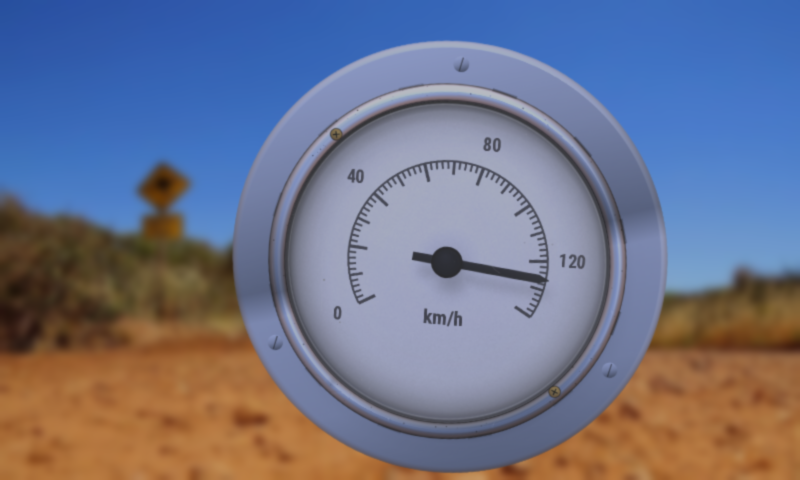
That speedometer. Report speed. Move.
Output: 126 km/h
